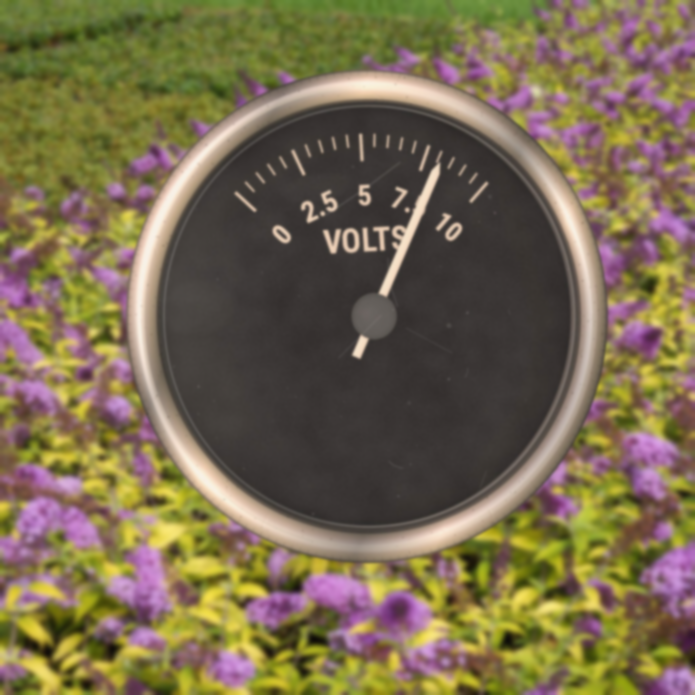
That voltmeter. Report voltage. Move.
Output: 8 V
